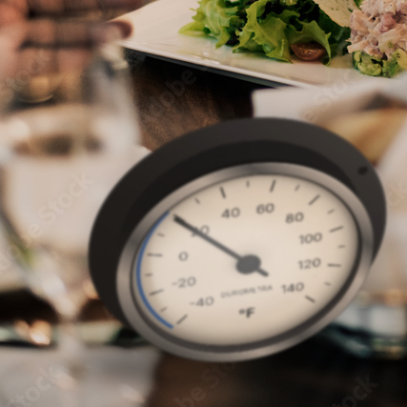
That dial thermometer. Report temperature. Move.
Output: 20 °F
